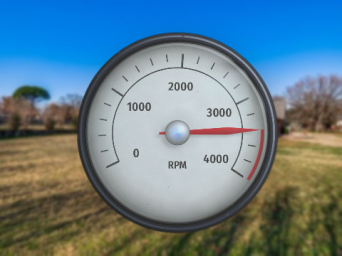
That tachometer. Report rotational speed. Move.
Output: 3400 rpm
